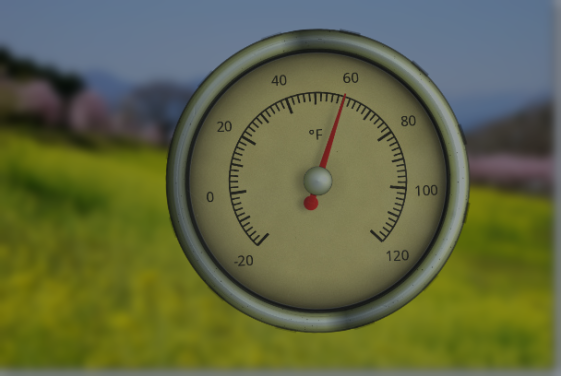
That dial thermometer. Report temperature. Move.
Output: 60 °F
